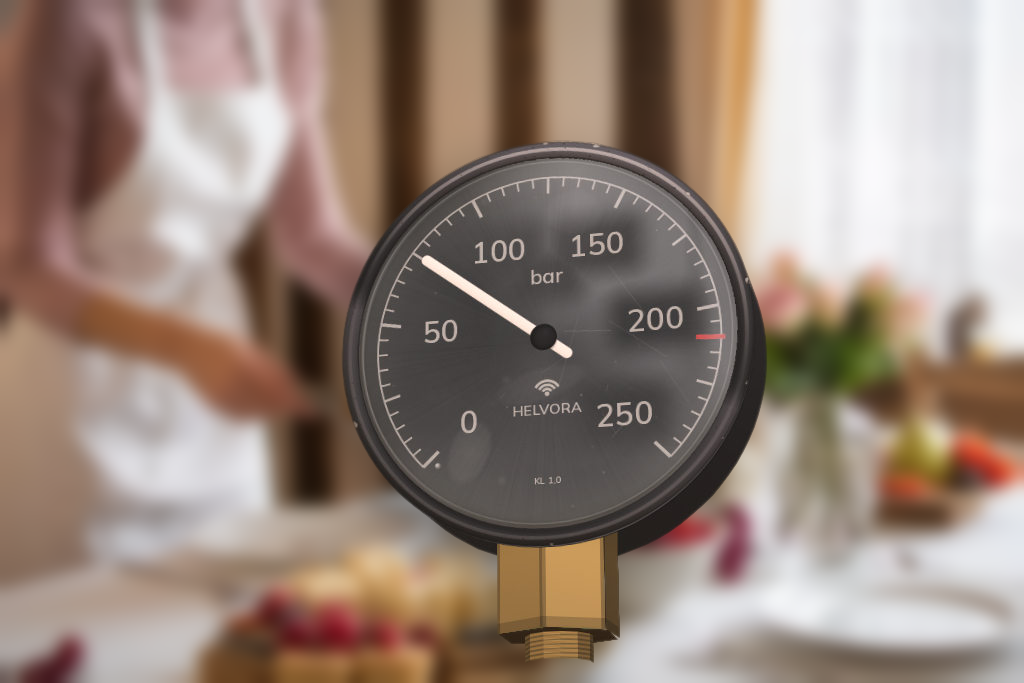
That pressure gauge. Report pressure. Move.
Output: 75 bar
